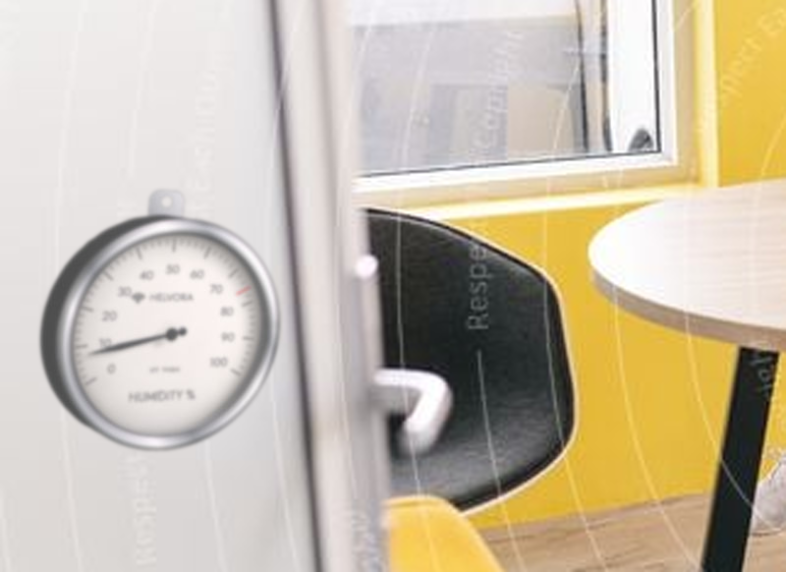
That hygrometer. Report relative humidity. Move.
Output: 8 %
